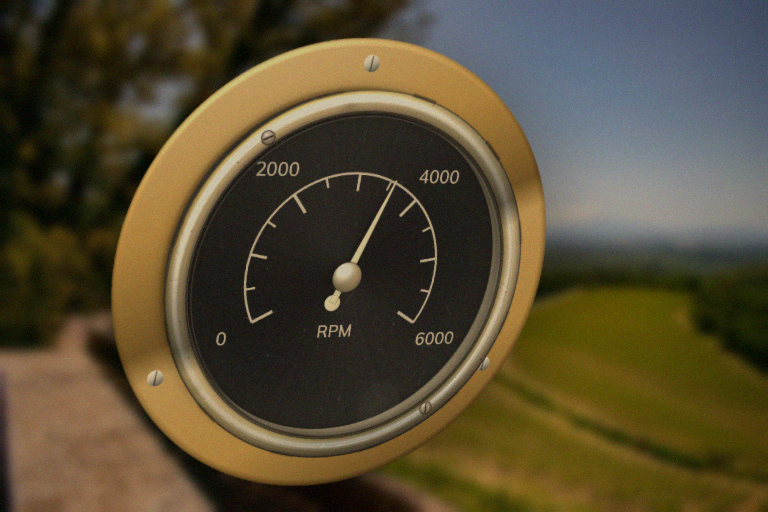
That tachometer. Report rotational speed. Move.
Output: 3500 rpm
